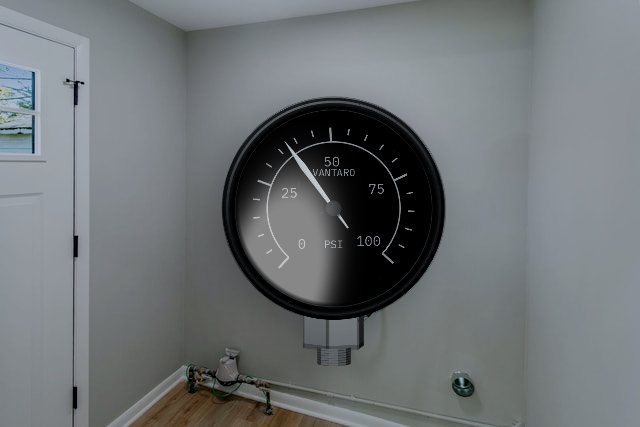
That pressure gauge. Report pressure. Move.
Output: 37.5 psi
